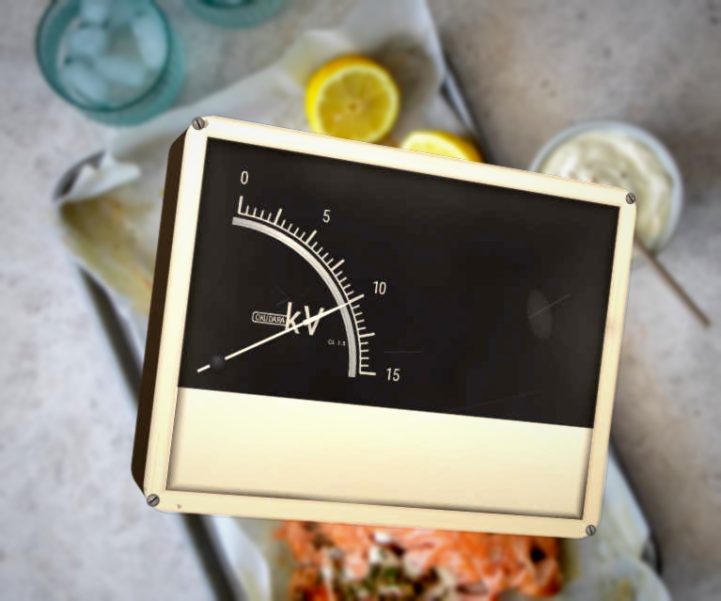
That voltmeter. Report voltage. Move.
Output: 10 kV
